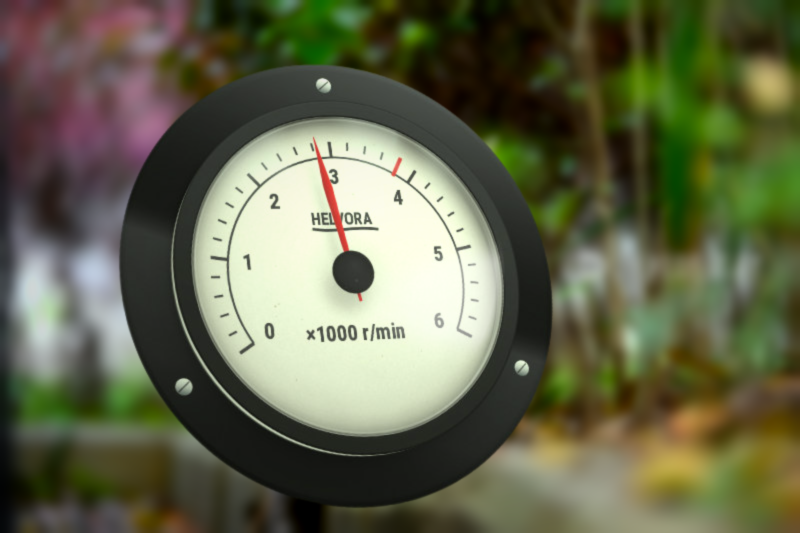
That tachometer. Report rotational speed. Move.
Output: 2800 rpm
